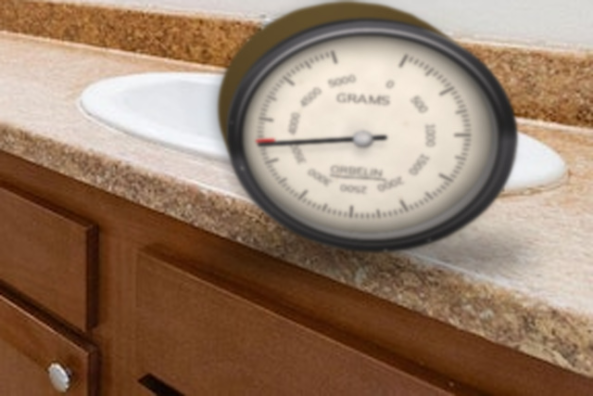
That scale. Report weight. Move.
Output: 3750 g
